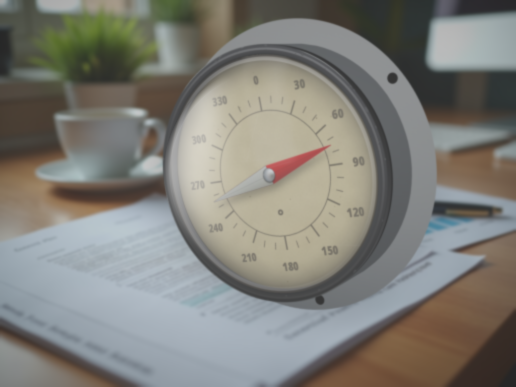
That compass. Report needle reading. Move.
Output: 75 °
